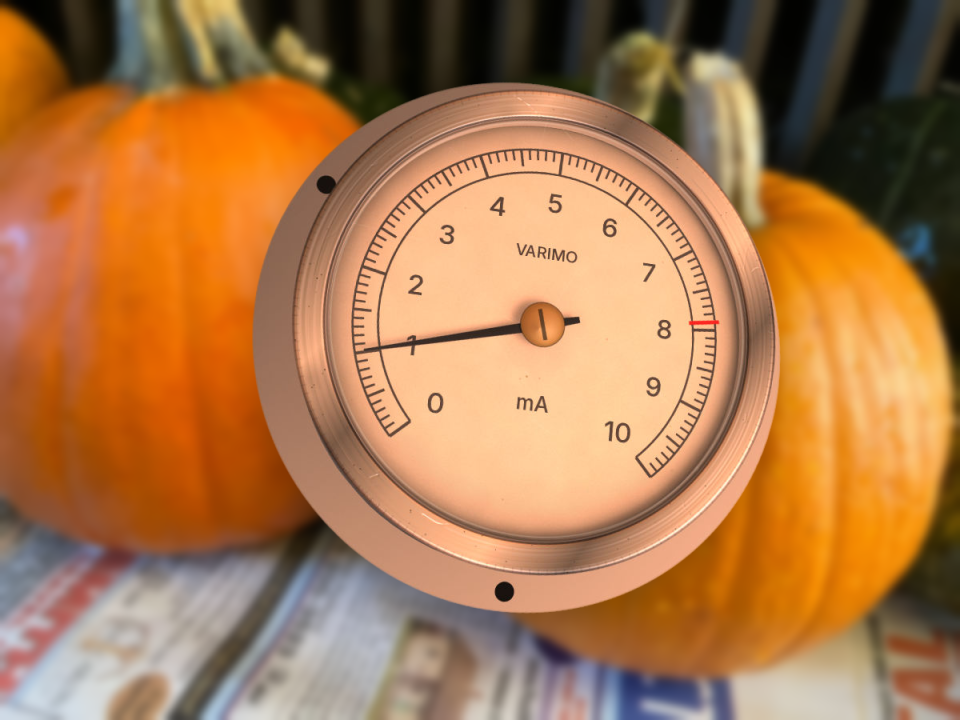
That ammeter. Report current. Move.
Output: 1 mA
